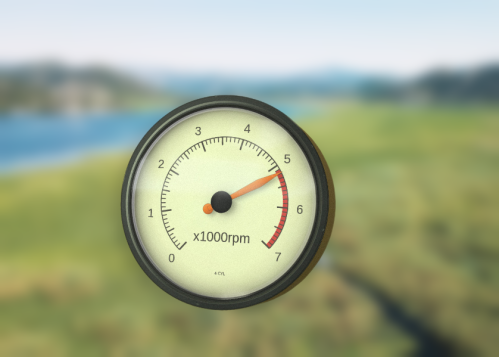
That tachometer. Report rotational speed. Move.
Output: 5200 rpm
